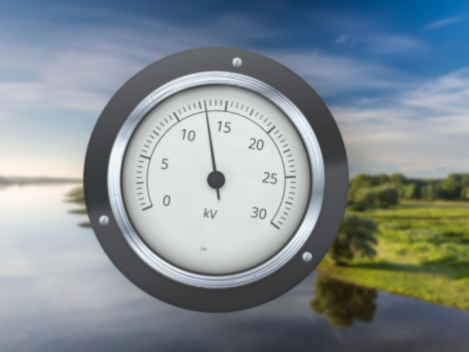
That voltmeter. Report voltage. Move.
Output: 13 kV
